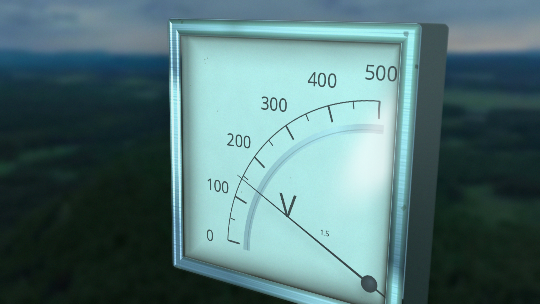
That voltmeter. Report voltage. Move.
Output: 150 V
